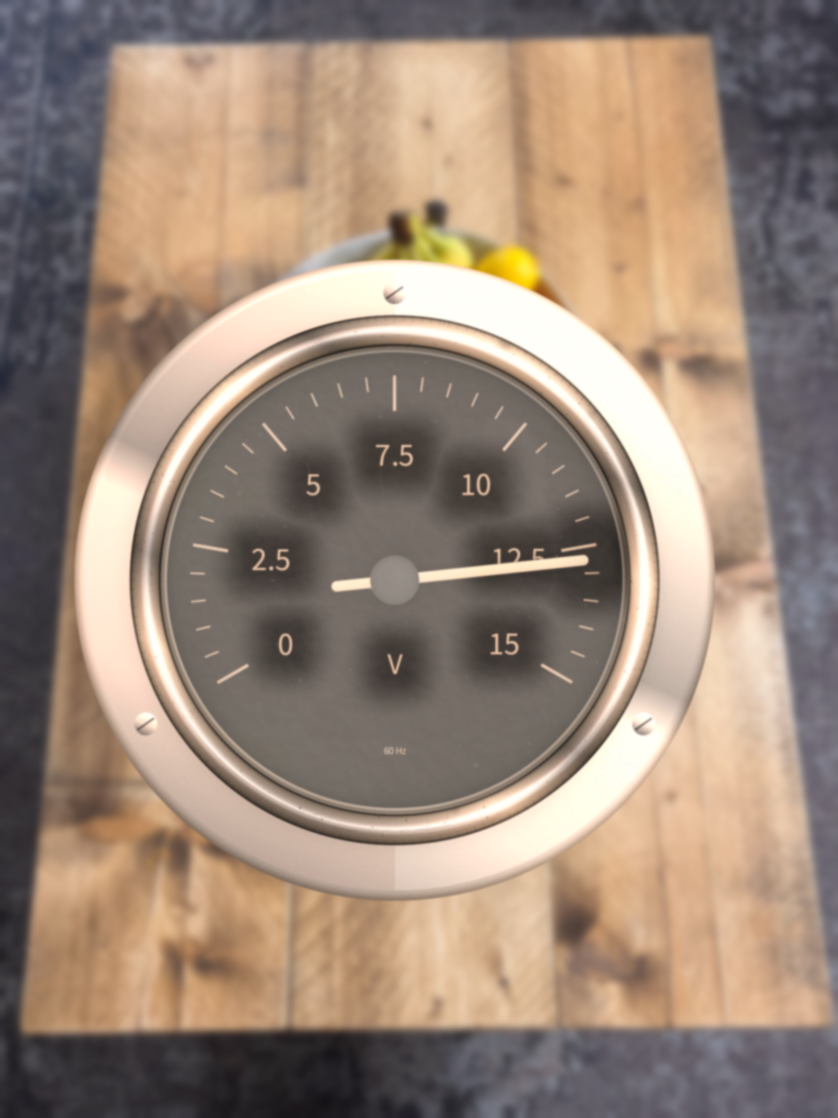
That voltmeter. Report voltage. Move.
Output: 12.75 V
